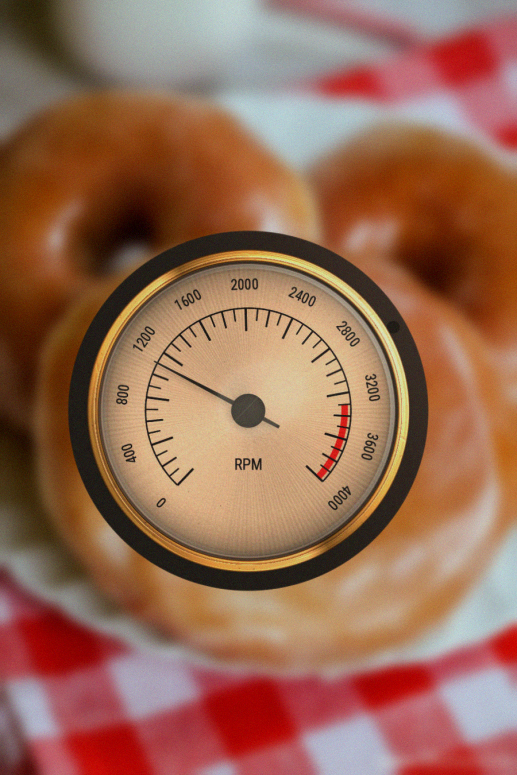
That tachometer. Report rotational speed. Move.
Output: 1100 rpm
